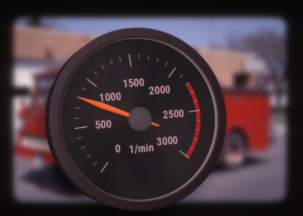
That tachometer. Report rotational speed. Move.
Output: 800 rpm
